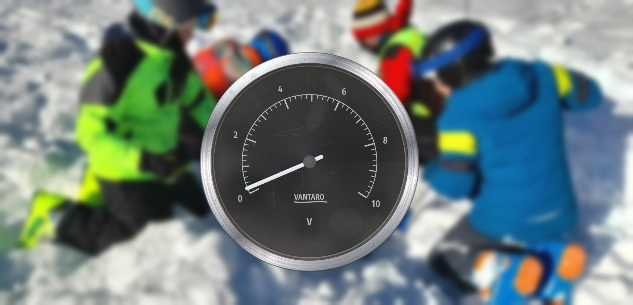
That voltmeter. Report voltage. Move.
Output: 0.2 V
